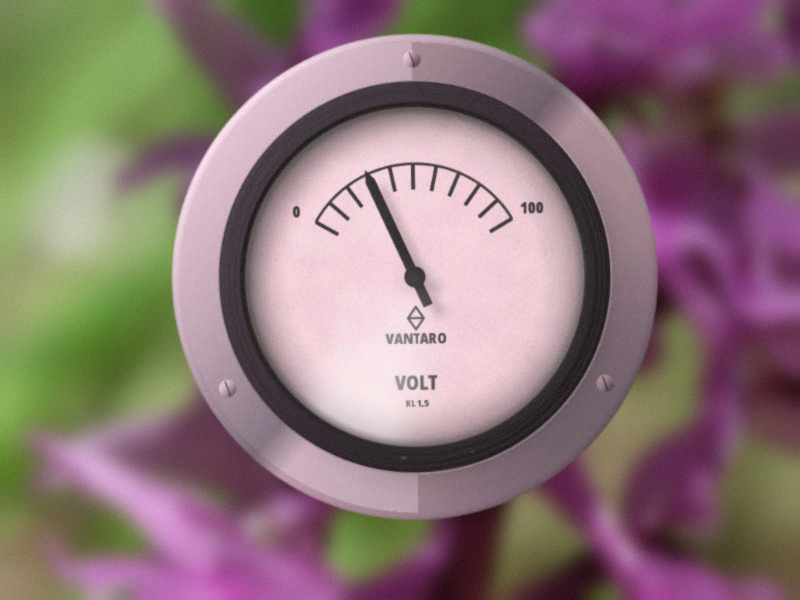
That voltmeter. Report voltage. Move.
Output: 30 V
